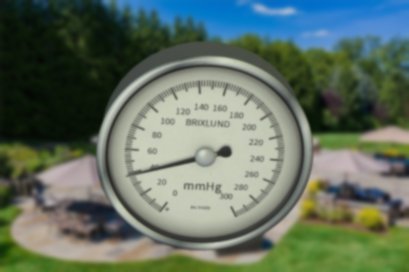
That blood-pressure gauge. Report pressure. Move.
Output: 40 mmHg
